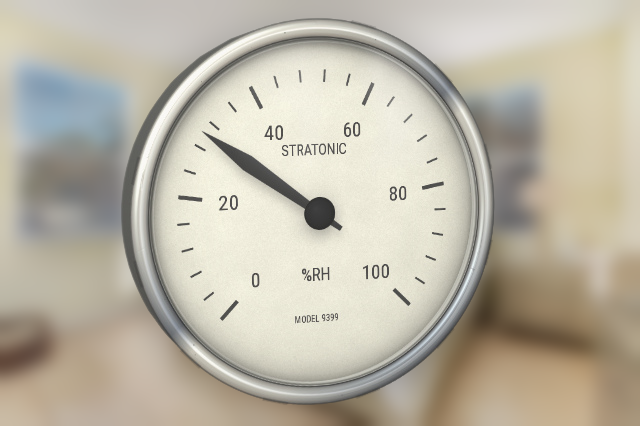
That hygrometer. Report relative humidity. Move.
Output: 30 %
